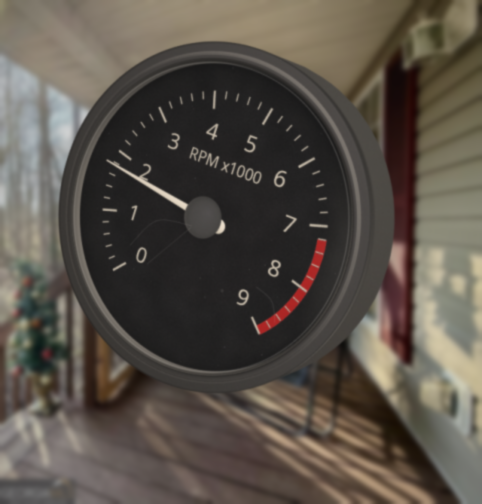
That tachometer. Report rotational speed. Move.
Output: 1800 rpm
